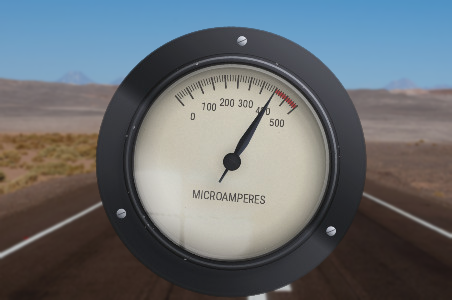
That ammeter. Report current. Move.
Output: 400 µA
